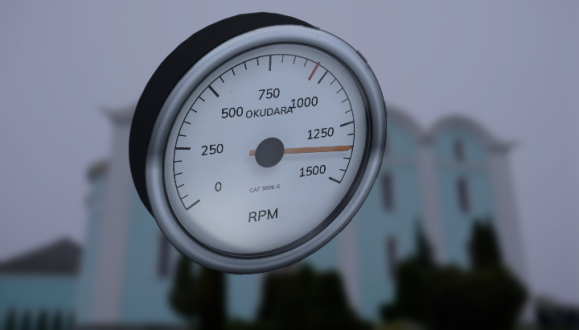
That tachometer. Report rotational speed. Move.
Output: 1350 rpm
